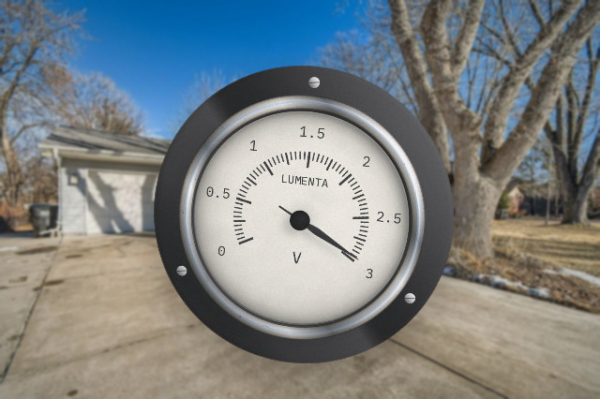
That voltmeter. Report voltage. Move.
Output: 2.95 V
